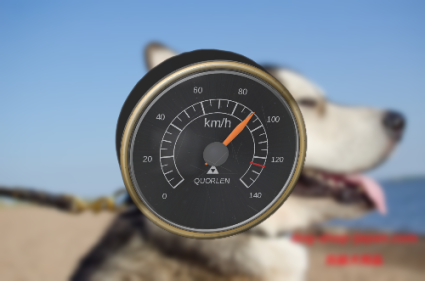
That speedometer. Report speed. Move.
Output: 90 km/h
